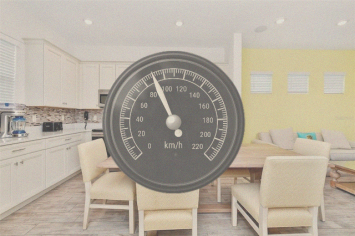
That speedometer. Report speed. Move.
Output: 90 km/h
